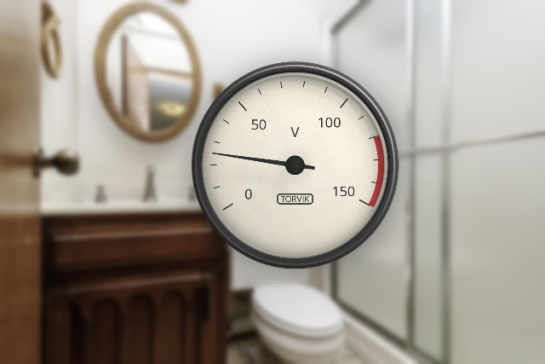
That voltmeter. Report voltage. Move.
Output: 25 V
